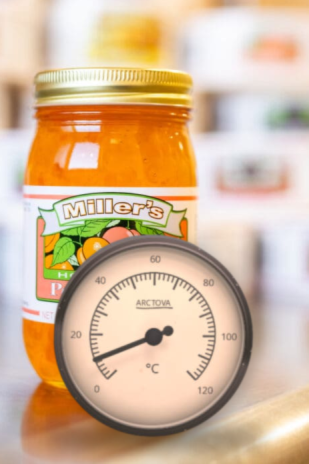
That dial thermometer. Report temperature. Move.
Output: 10 °C
